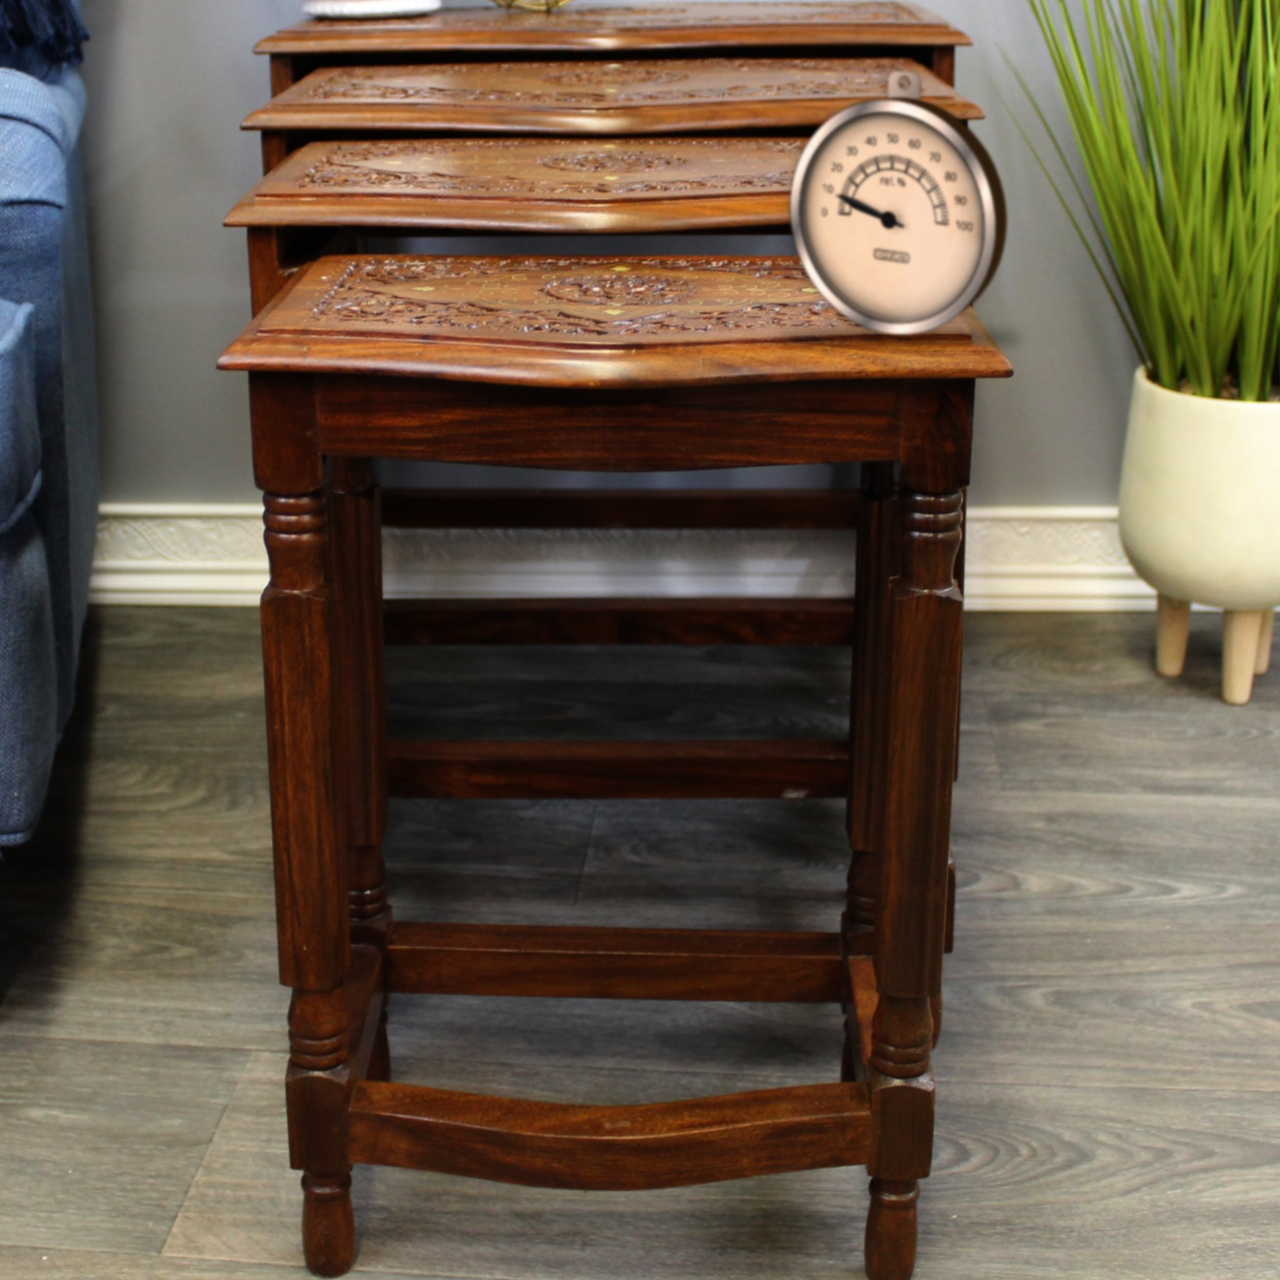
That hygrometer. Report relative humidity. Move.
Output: 10 %
